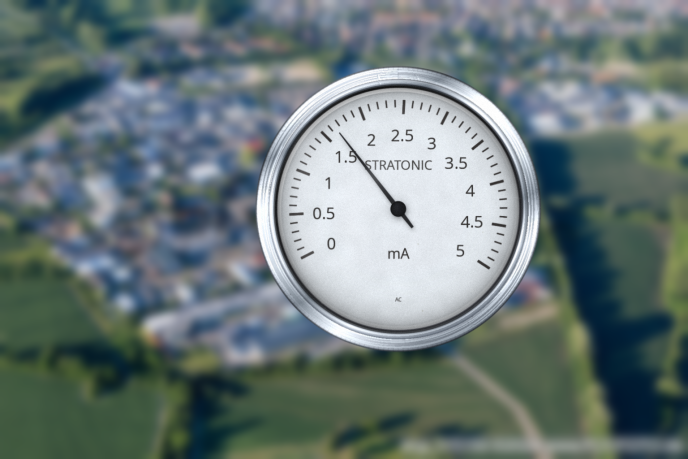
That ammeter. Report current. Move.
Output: 1.65 mA
